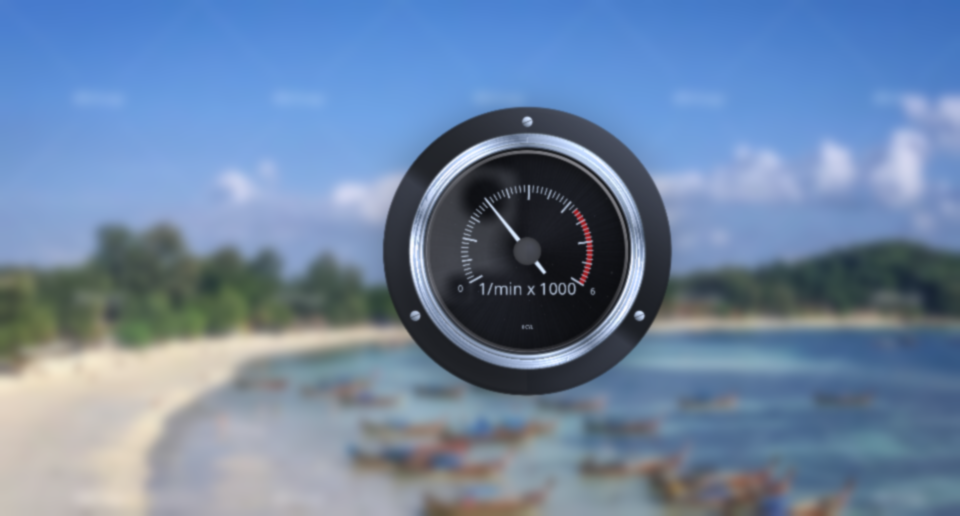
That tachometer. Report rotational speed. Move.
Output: 2000 rpm
